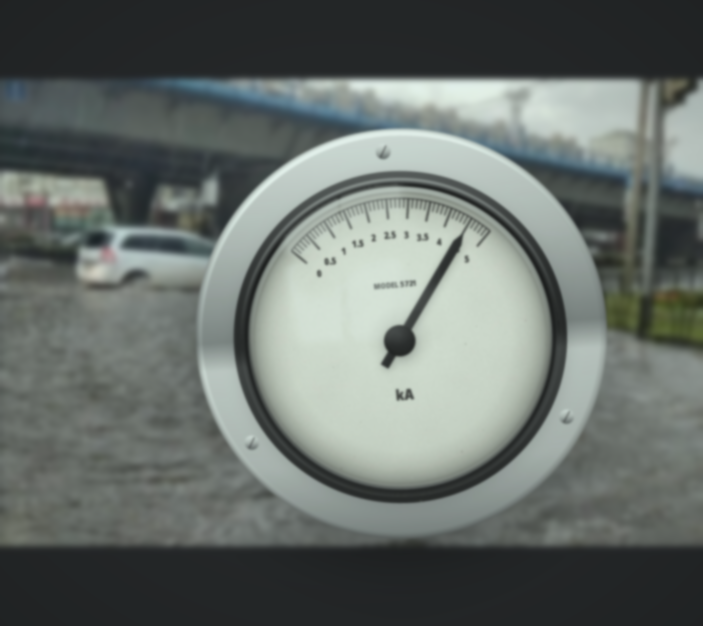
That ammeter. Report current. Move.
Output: 4.5 kA
